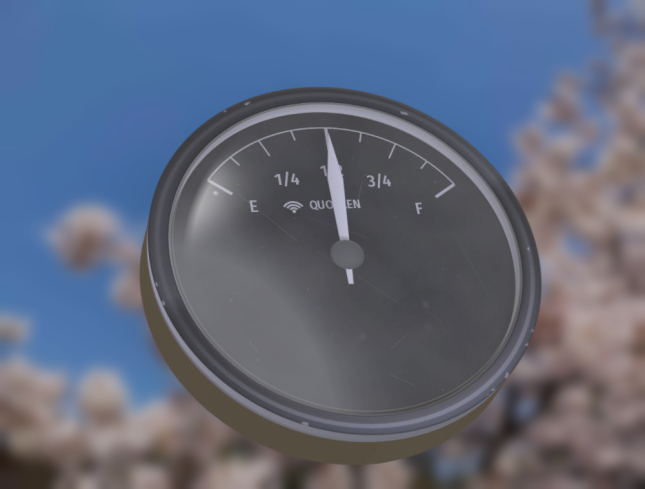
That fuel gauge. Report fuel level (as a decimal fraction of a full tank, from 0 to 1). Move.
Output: 0.5
